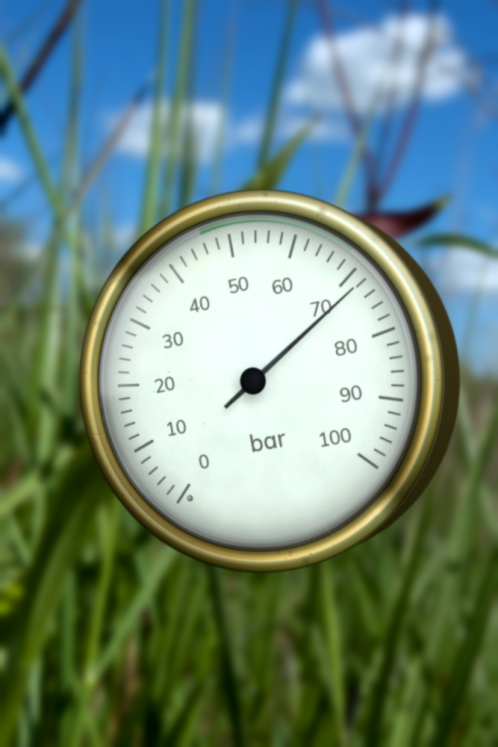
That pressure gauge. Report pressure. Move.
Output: 72 bar
